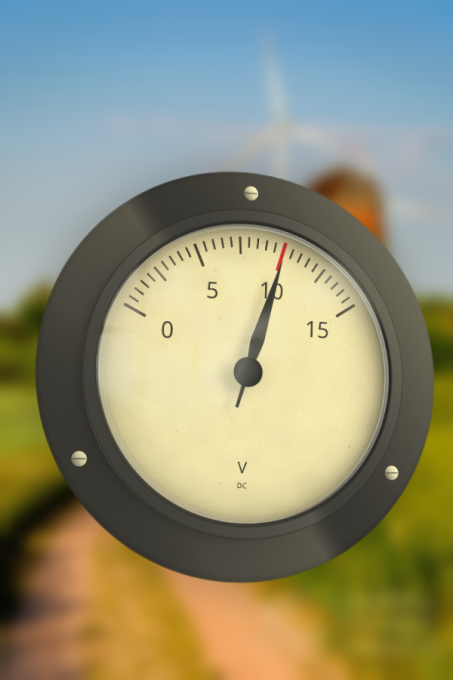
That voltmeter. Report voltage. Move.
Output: 10 V
